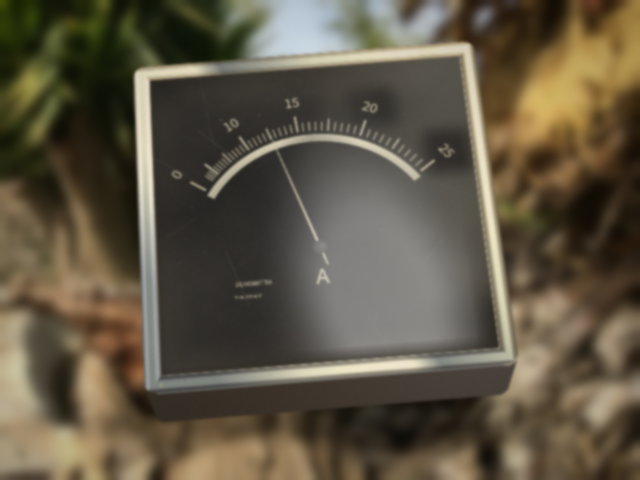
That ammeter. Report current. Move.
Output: 12.5 A
